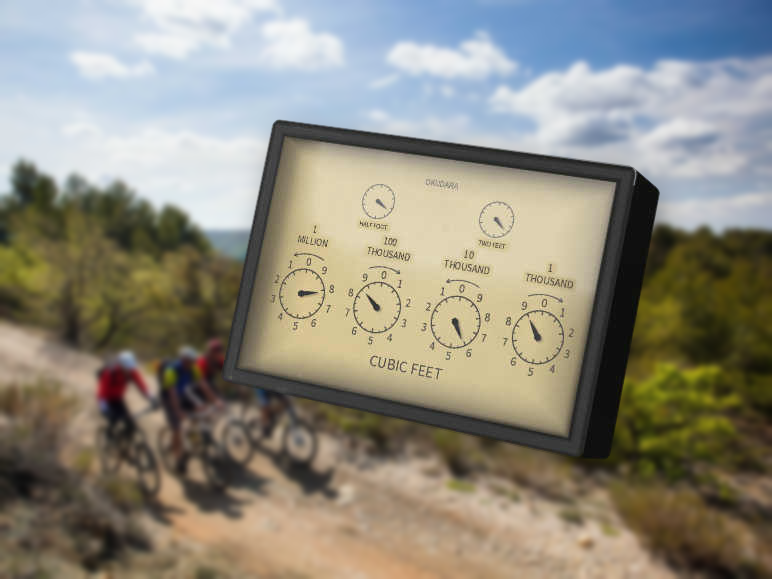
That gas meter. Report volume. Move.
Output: 785900 ft³
